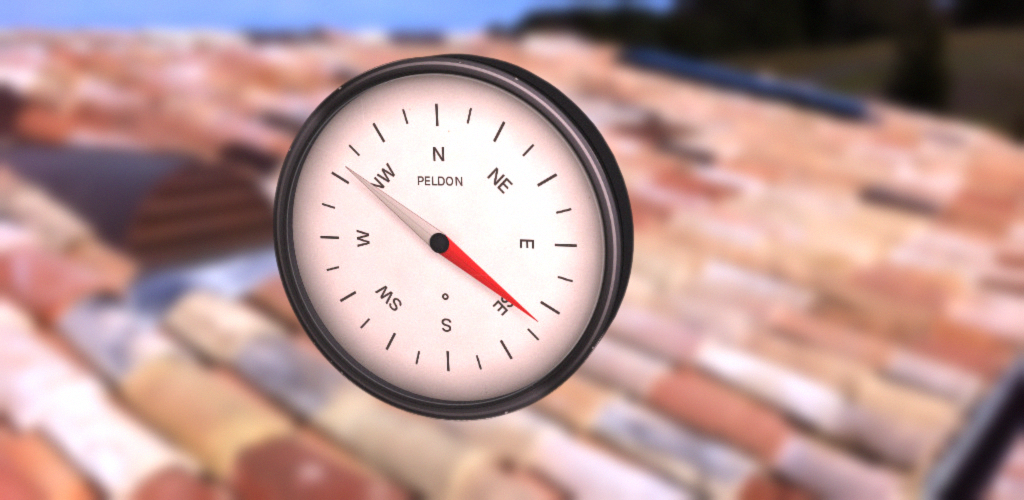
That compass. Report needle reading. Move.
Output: 127.5 °
